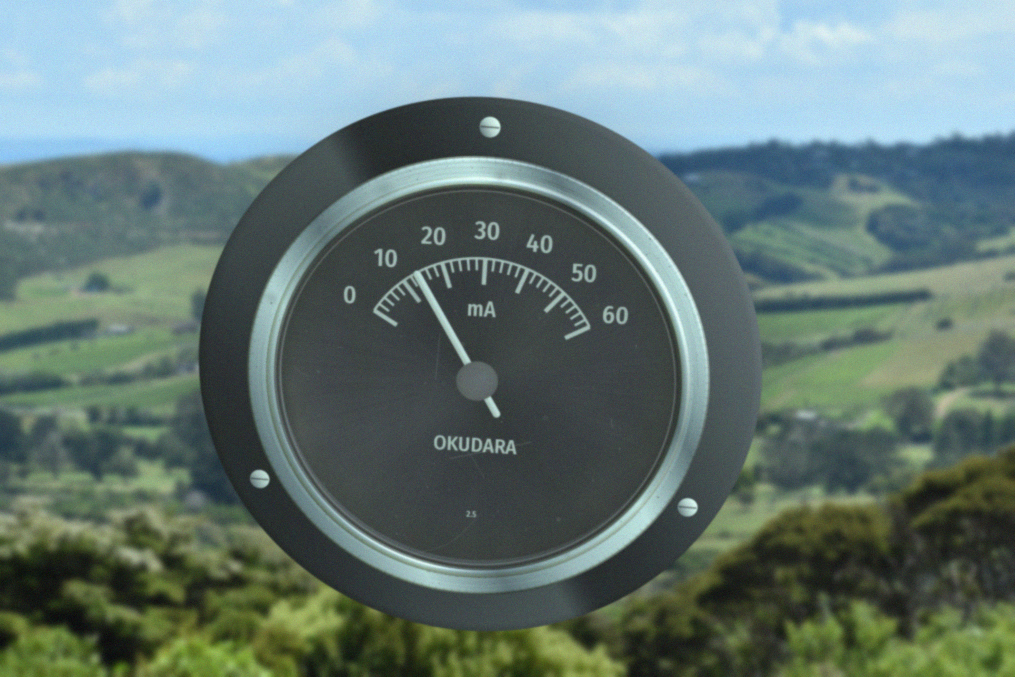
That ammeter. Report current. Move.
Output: 14 mA
